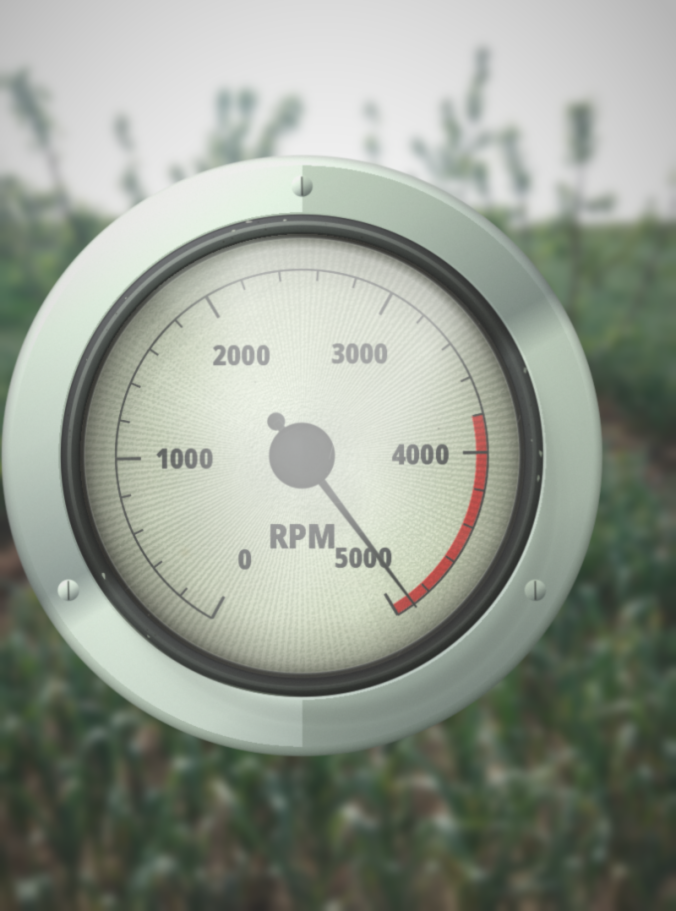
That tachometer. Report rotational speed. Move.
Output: 4900 rpm
